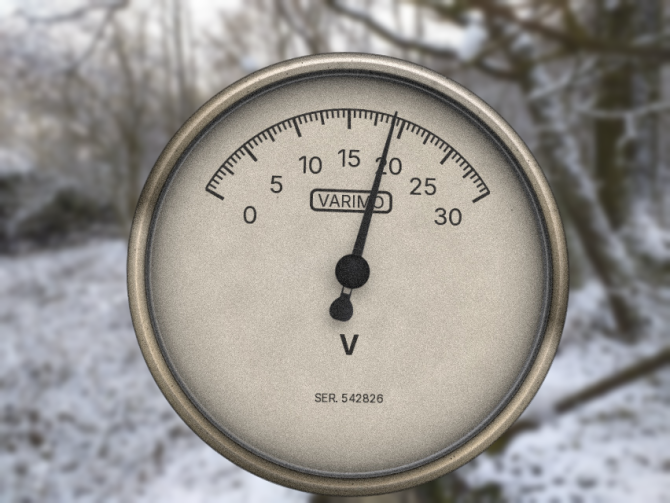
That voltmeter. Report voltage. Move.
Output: 19 V
